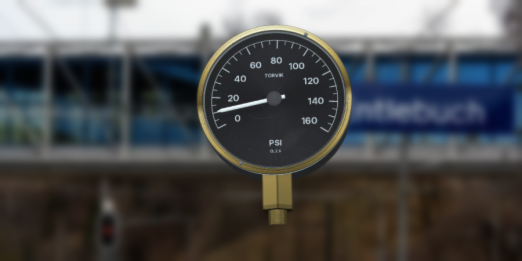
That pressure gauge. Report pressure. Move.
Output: 10 psi
